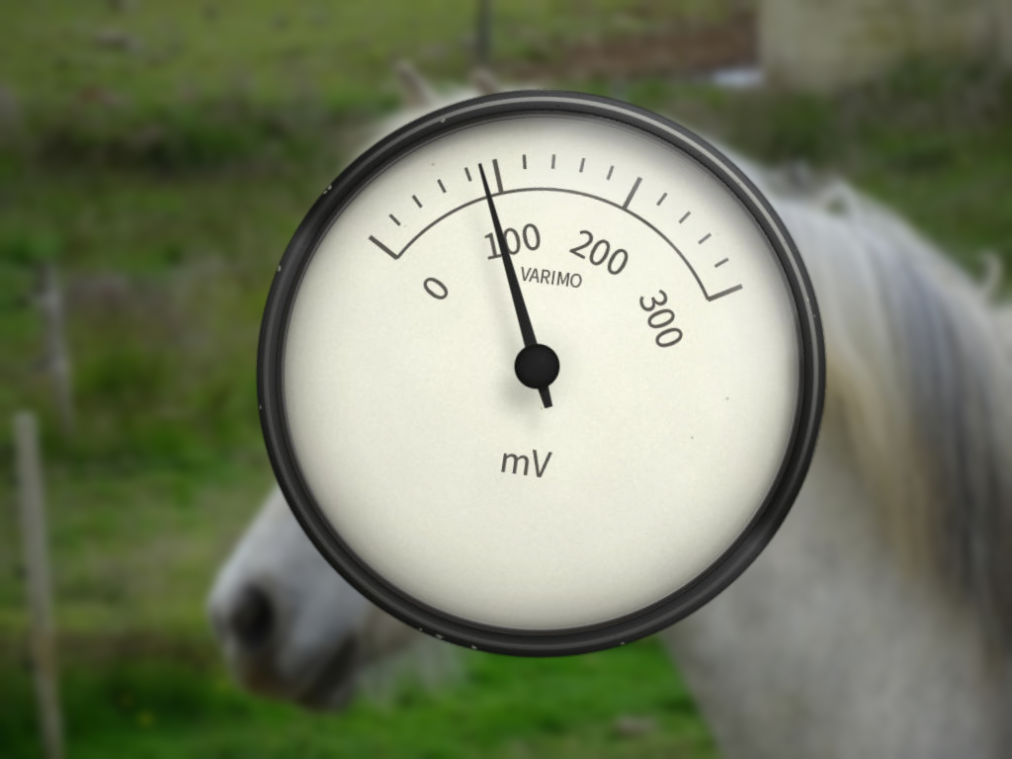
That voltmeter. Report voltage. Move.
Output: 90 mV
